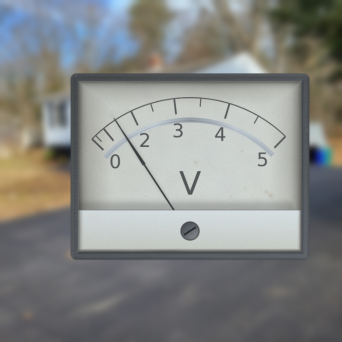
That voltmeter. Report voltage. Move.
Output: 1.5 V
